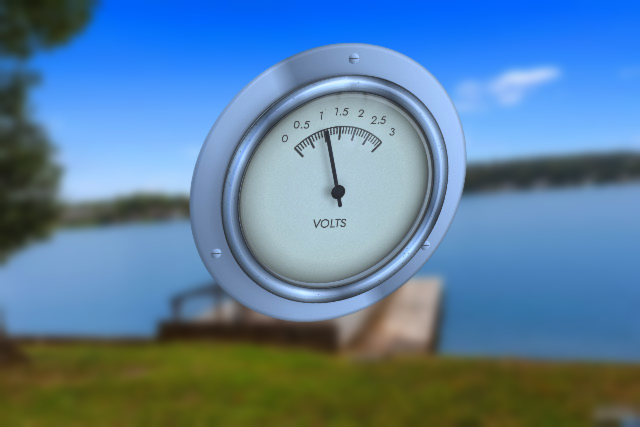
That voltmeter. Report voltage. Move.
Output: 1 V
